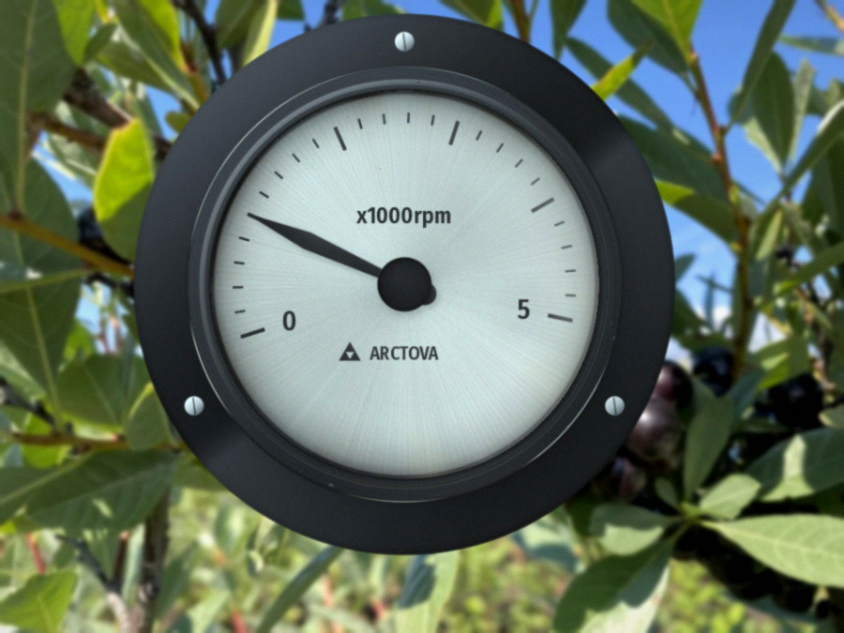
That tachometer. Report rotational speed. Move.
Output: 1000 rpm
